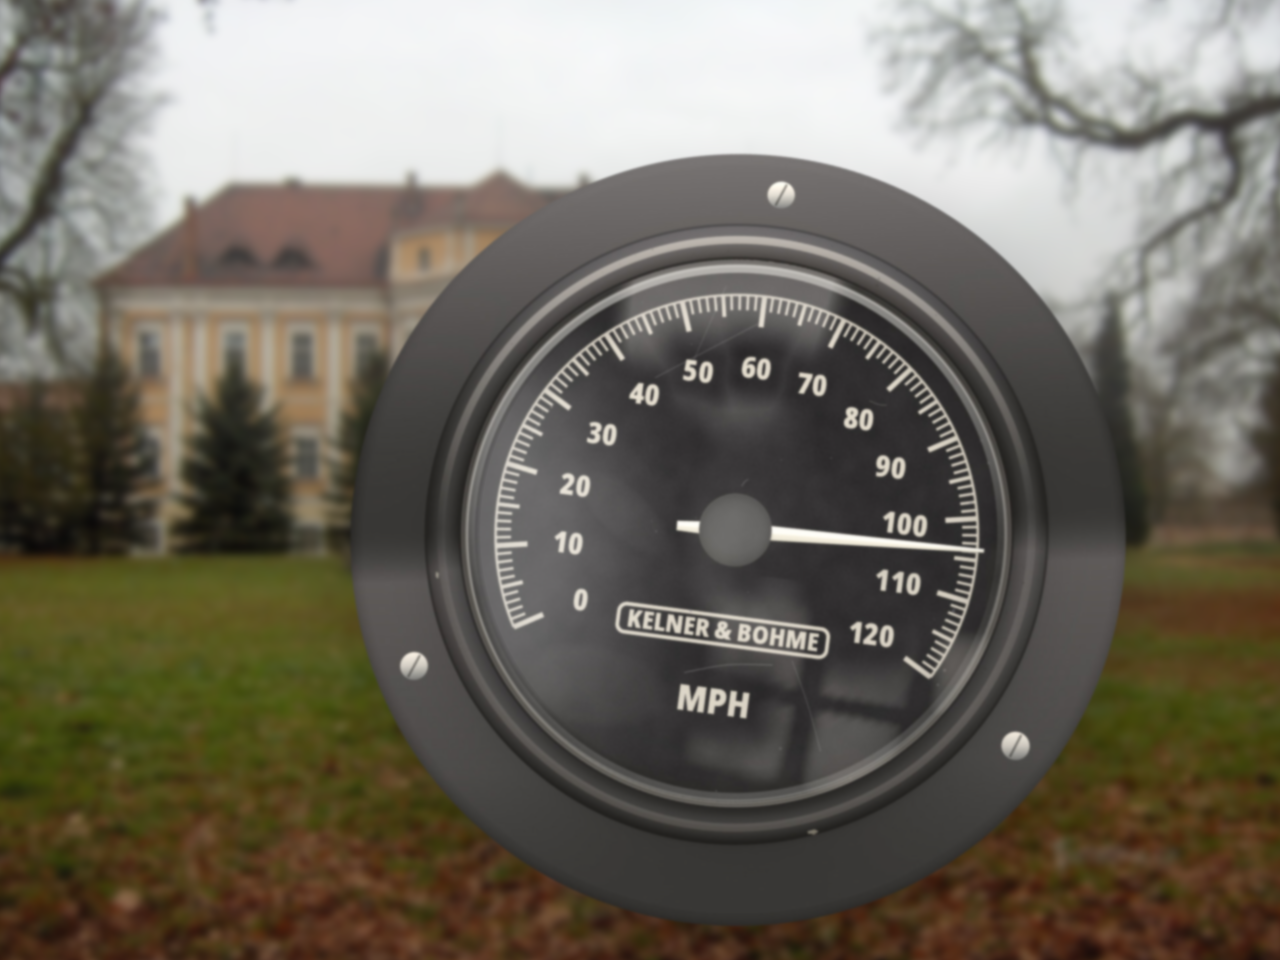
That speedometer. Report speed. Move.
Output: 104 mph
